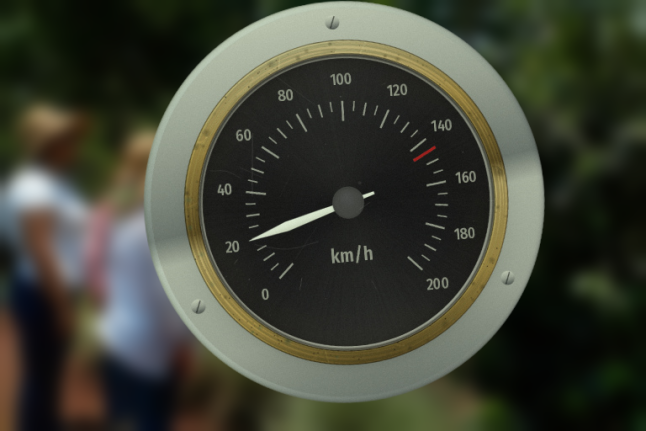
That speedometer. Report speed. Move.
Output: 20 km/h
